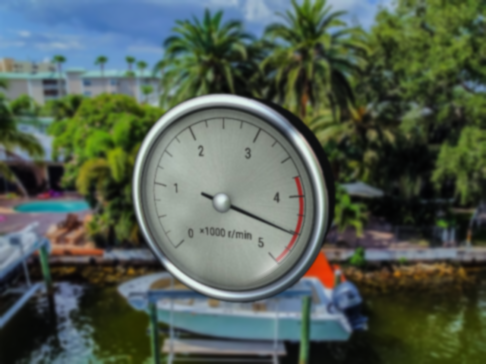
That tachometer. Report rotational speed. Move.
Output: 4500 rpm
